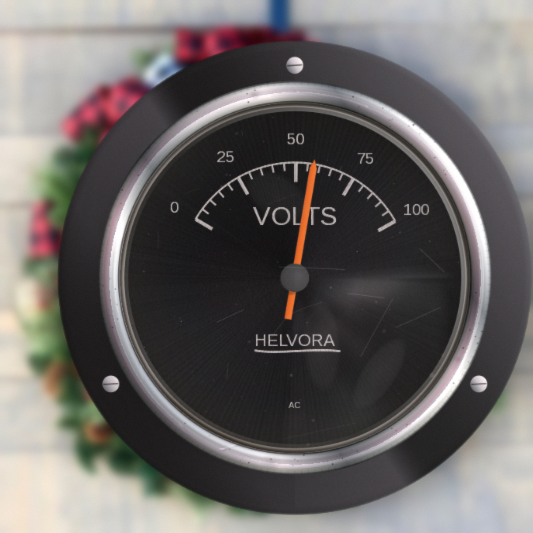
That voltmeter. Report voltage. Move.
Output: 57.5 V
